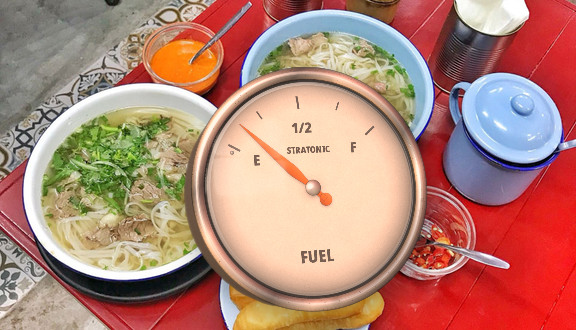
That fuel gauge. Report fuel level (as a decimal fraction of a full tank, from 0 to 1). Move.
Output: 0.125
